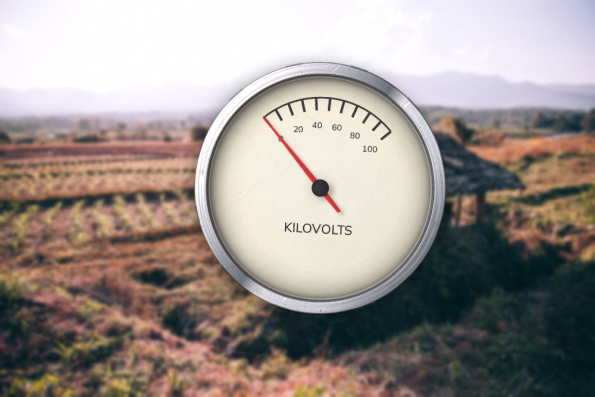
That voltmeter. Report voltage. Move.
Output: 0 kV
